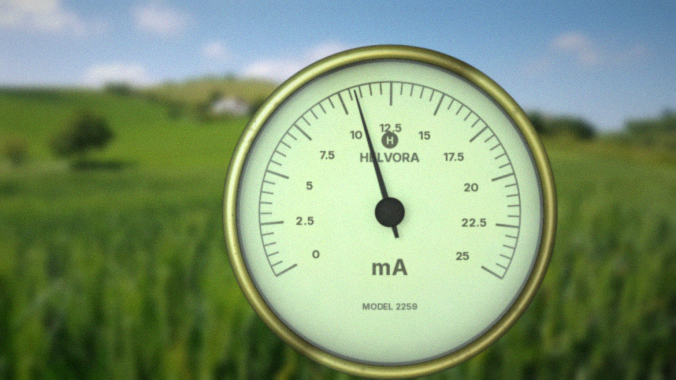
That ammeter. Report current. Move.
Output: 10.75 mA
